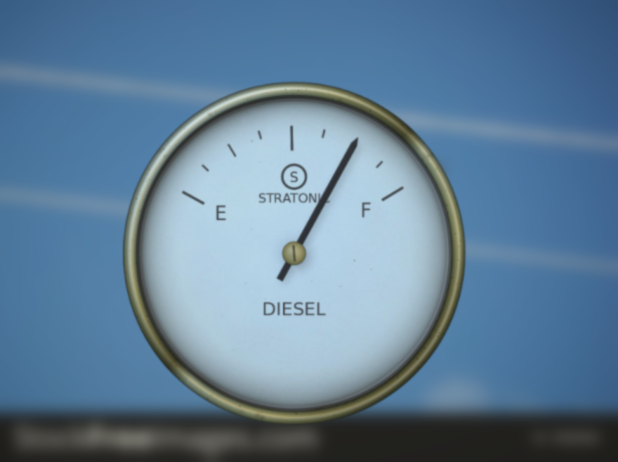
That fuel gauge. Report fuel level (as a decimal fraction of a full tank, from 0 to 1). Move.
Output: 0.75
